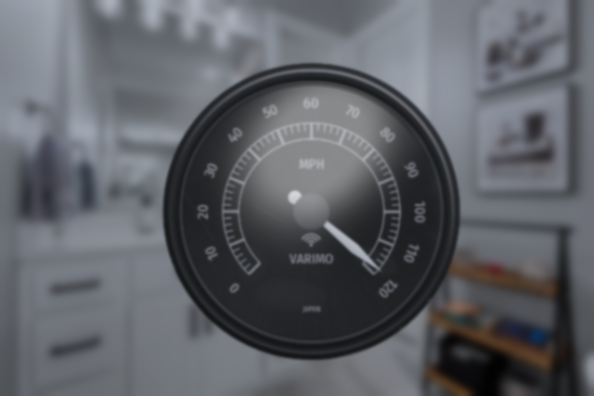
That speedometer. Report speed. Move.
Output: 118 mph
